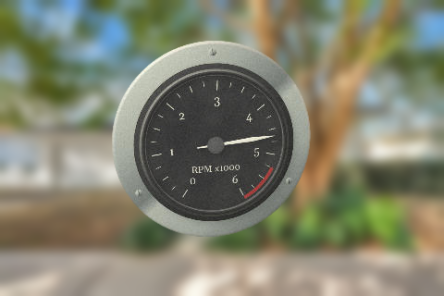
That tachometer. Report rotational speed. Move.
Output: 4625 rpm
